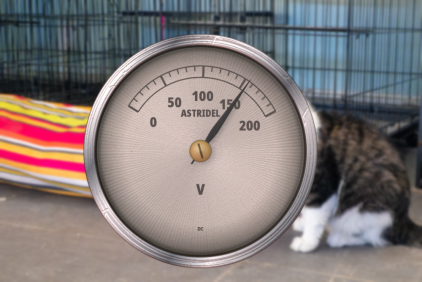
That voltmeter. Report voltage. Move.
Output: 155 V
